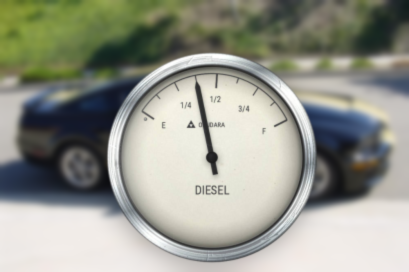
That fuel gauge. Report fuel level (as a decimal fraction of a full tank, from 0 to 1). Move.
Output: 0.375
